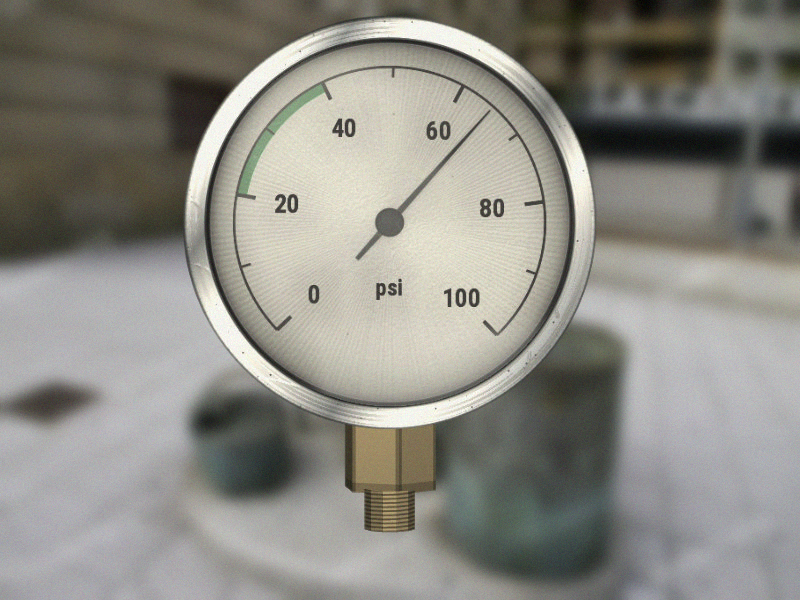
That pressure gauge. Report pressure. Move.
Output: 65 psi
